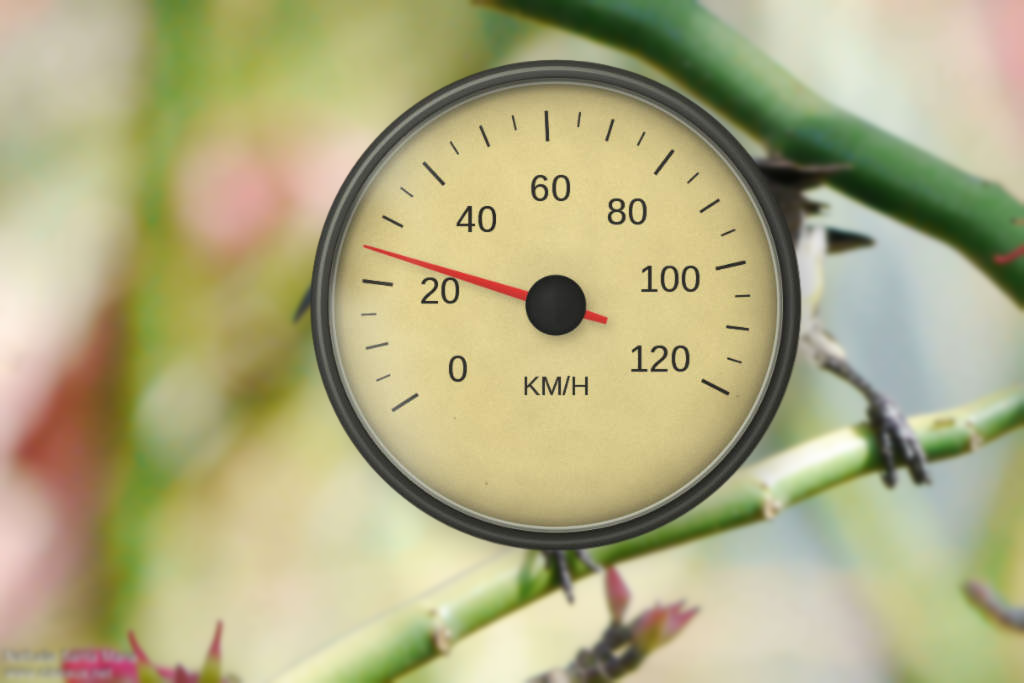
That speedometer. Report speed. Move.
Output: 25 km/h
